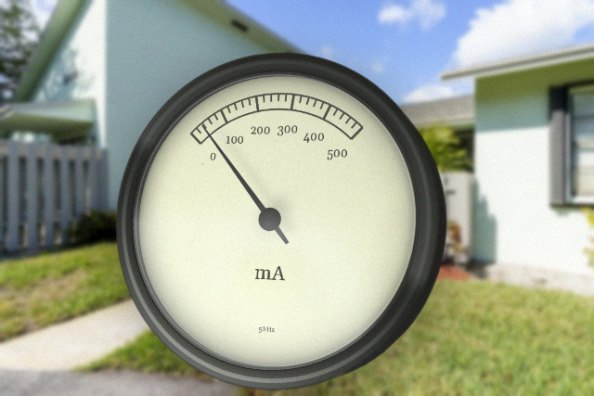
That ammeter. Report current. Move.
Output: 40 mA
